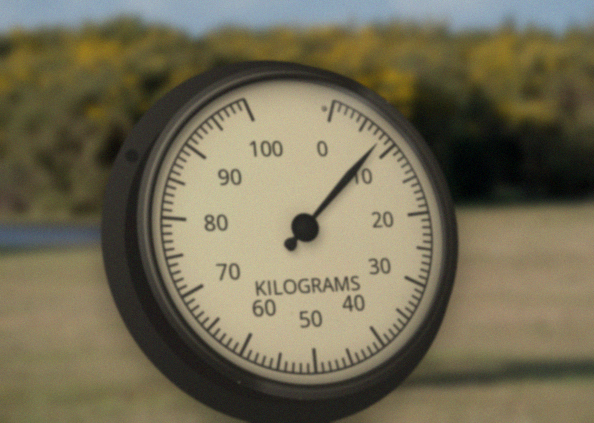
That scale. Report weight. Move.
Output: 8 kg
